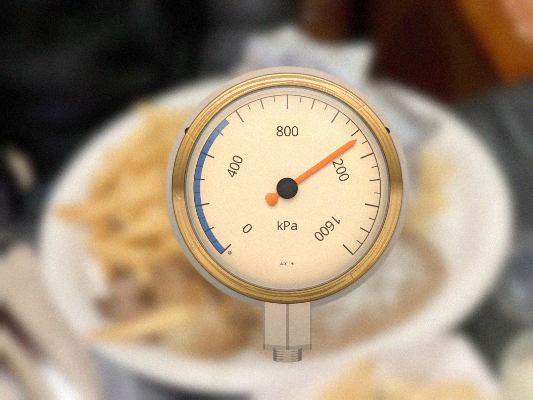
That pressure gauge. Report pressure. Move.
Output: 1125 kPa
